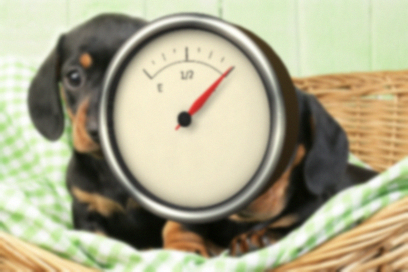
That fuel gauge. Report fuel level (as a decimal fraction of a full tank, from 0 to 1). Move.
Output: 1
